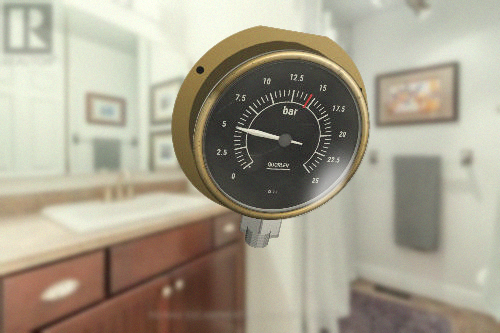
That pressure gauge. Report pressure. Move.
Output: 5 bar
